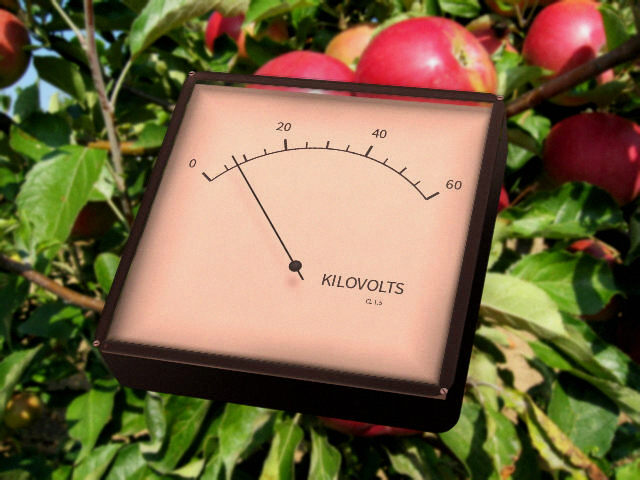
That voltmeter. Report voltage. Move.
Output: 7.5 kV
